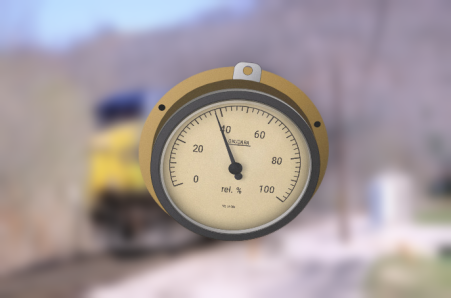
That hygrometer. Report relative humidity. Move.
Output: 38 %
